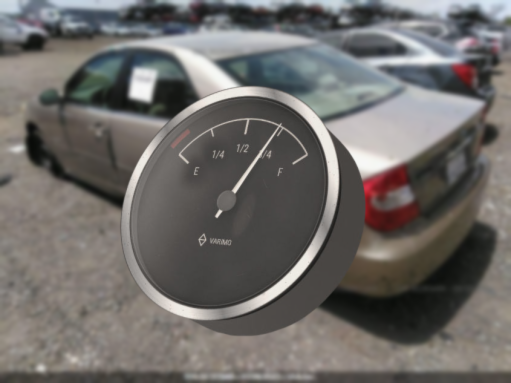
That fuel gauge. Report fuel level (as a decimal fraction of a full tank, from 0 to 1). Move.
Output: 0.75
